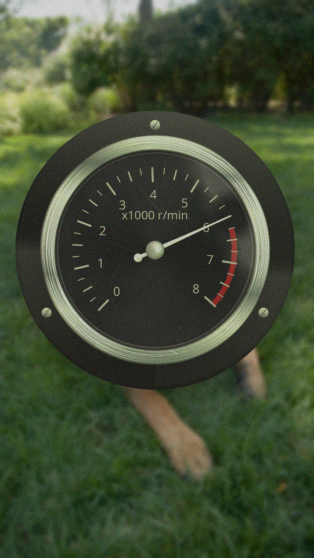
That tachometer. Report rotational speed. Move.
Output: 6000 rpm
